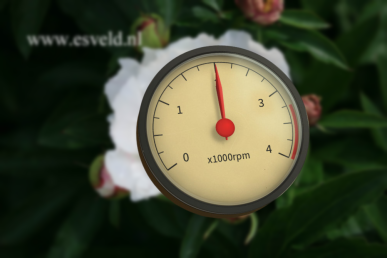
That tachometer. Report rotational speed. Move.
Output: 2000 rpm
